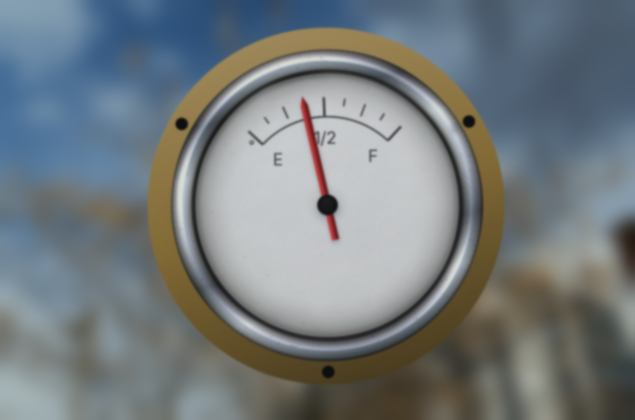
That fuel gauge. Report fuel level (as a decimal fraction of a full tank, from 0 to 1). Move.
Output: 0.375
